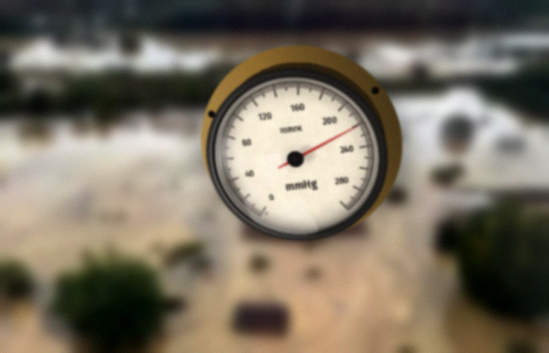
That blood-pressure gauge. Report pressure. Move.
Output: 220 mmHg
